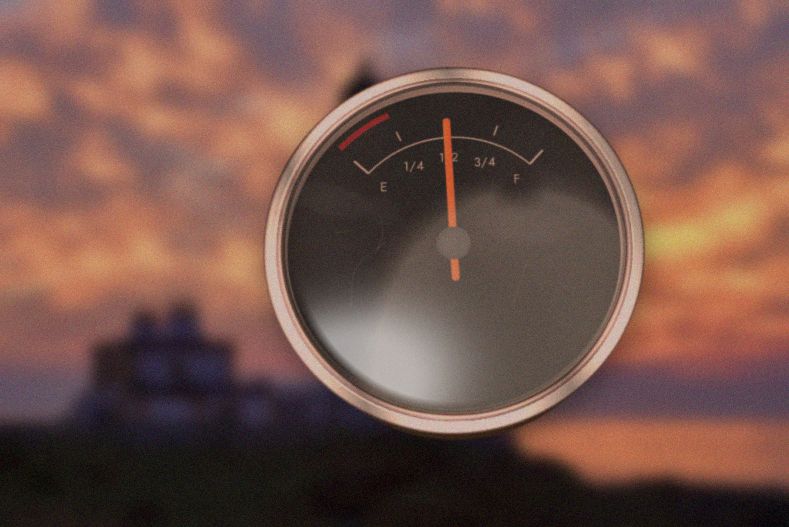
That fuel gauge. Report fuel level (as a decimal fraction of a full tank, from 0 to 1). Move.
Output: 0.5
